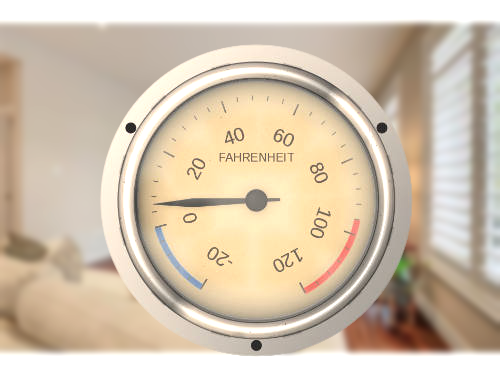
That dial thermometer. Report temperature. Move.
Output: 6 °F
